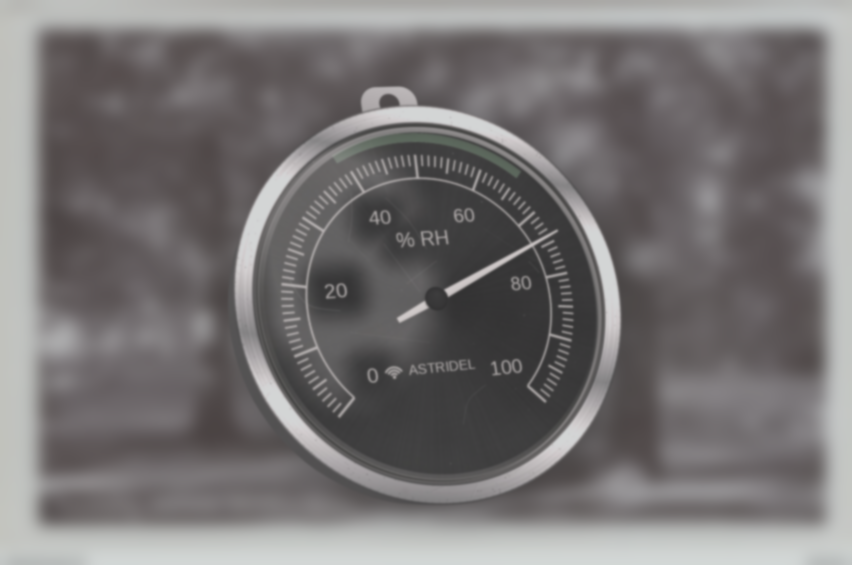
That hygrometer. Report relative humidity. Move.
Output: 74 %
